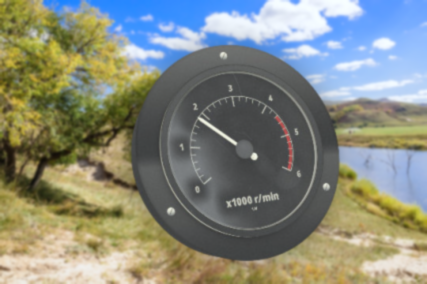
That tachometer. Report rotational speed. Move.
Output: 1800 rpm
